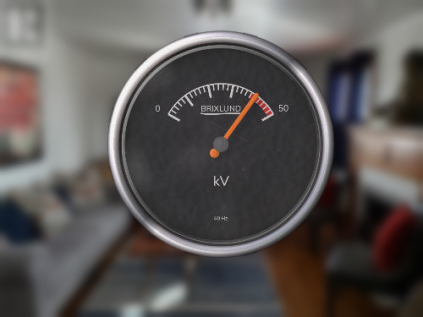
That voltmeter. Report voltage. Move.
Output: 40 kV
